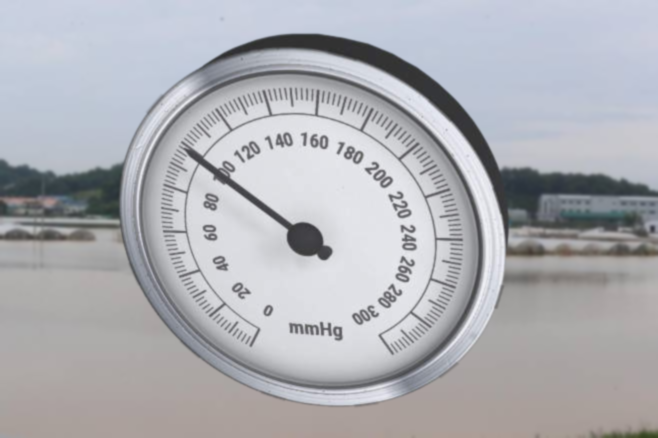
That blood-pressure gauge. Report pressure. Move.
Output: 100 mmHg
